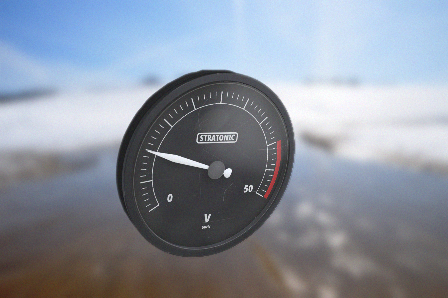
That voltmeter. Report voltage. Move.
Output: 10 V
